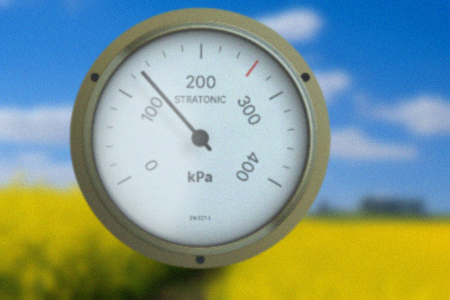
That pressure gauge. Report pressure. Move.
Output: 130 kPa
